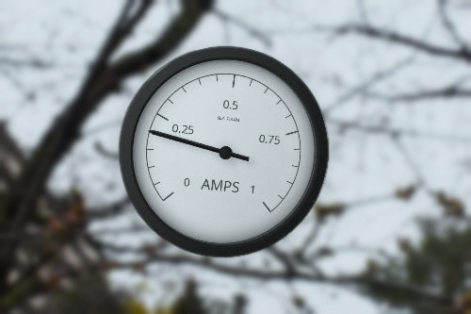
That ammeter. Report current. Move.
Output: 0.2 A
